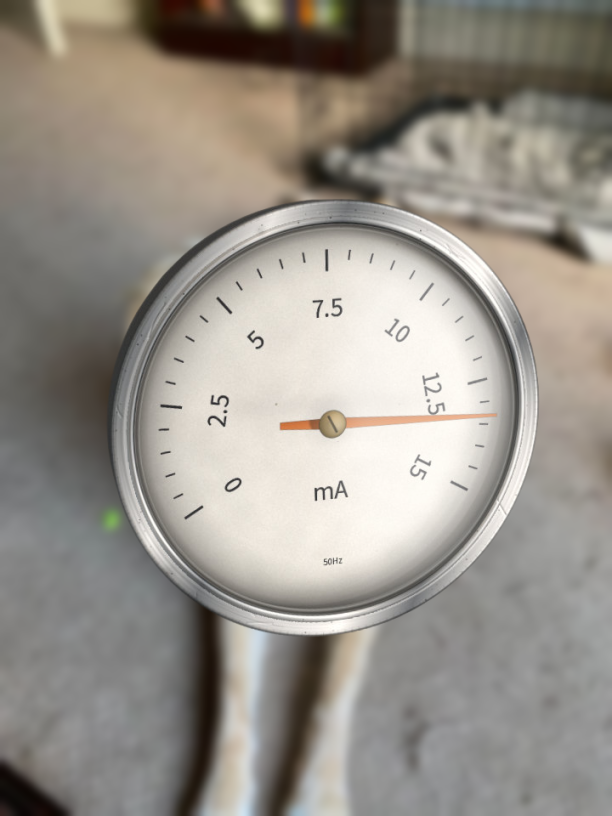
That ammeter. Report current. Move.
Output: 13.25 mA
